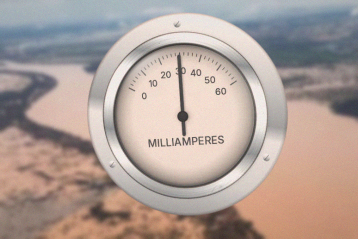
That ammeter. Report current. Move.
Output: 30 mA
